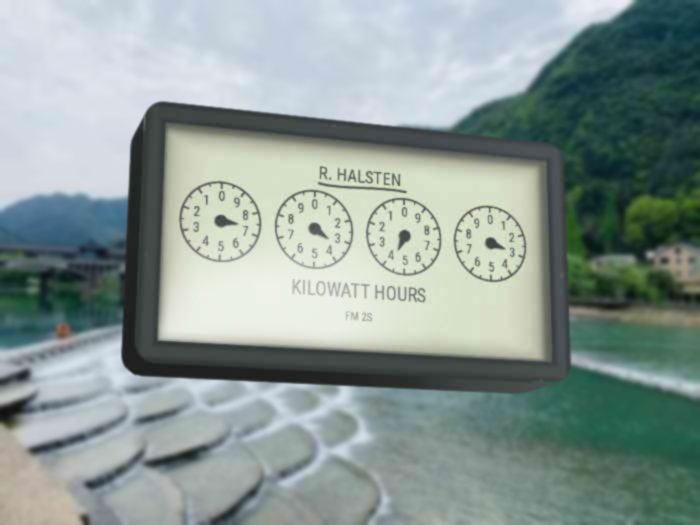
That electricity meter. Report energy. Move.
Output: 7343 kWh
